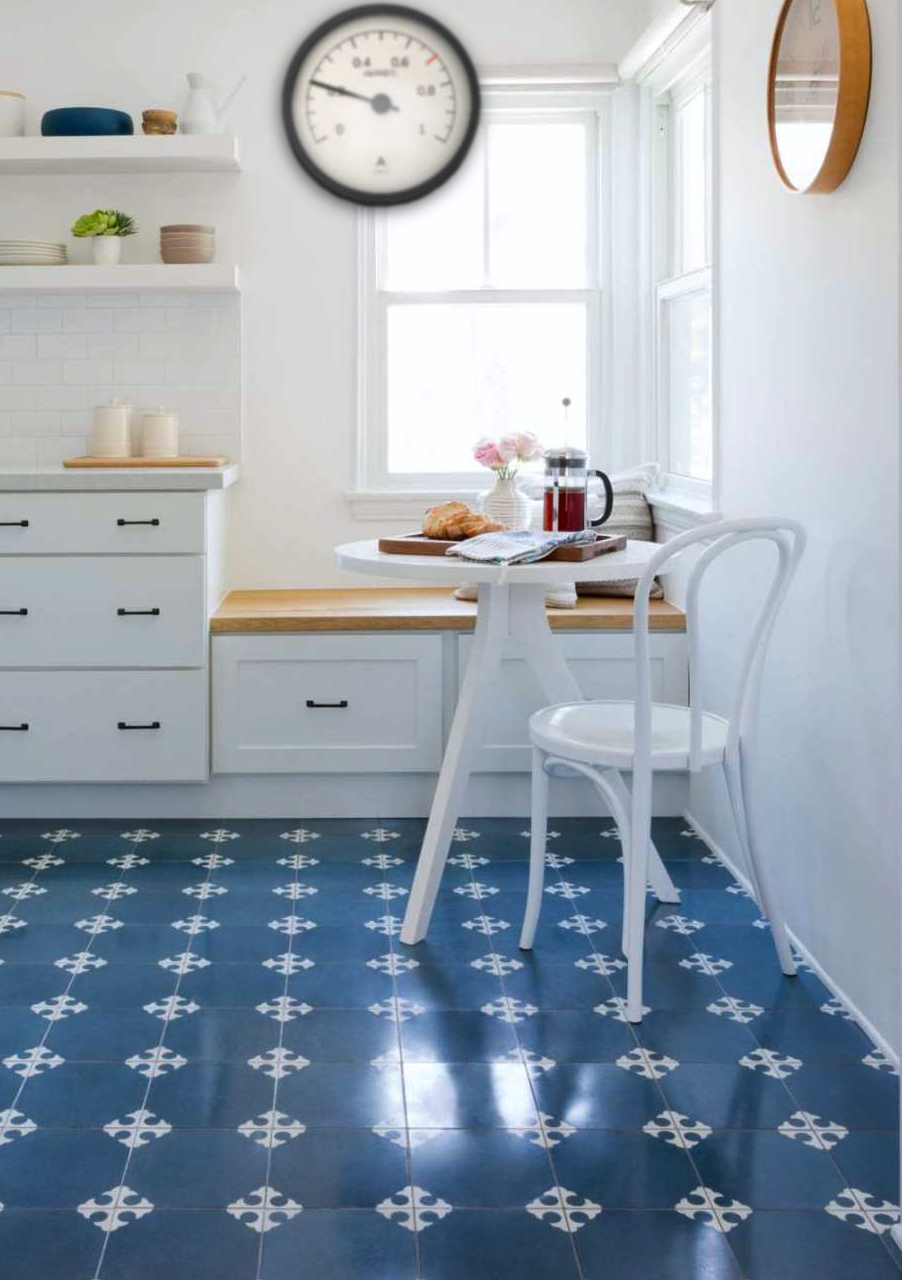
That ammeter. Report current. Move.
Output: 0.2 A
